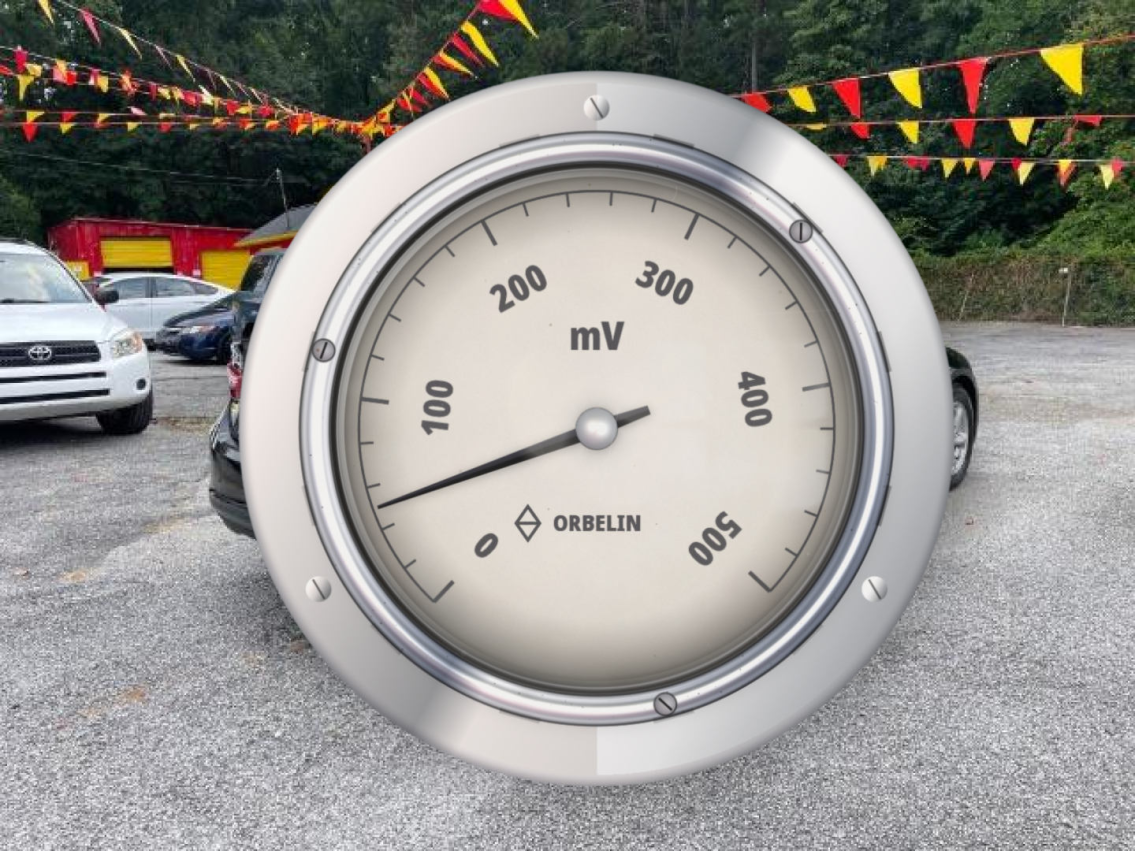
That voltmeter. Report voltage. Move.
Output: 50 mV
